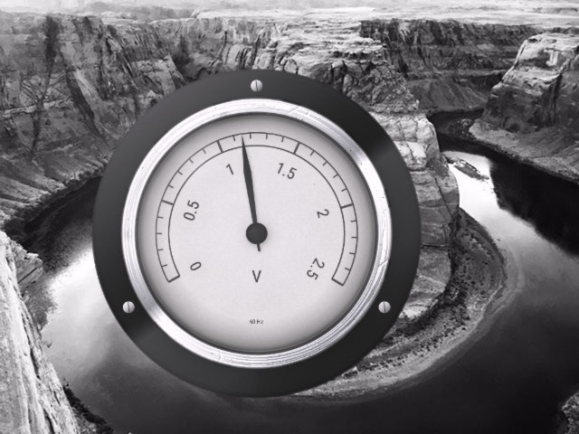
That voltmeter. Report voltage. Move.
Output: 1.15 V
